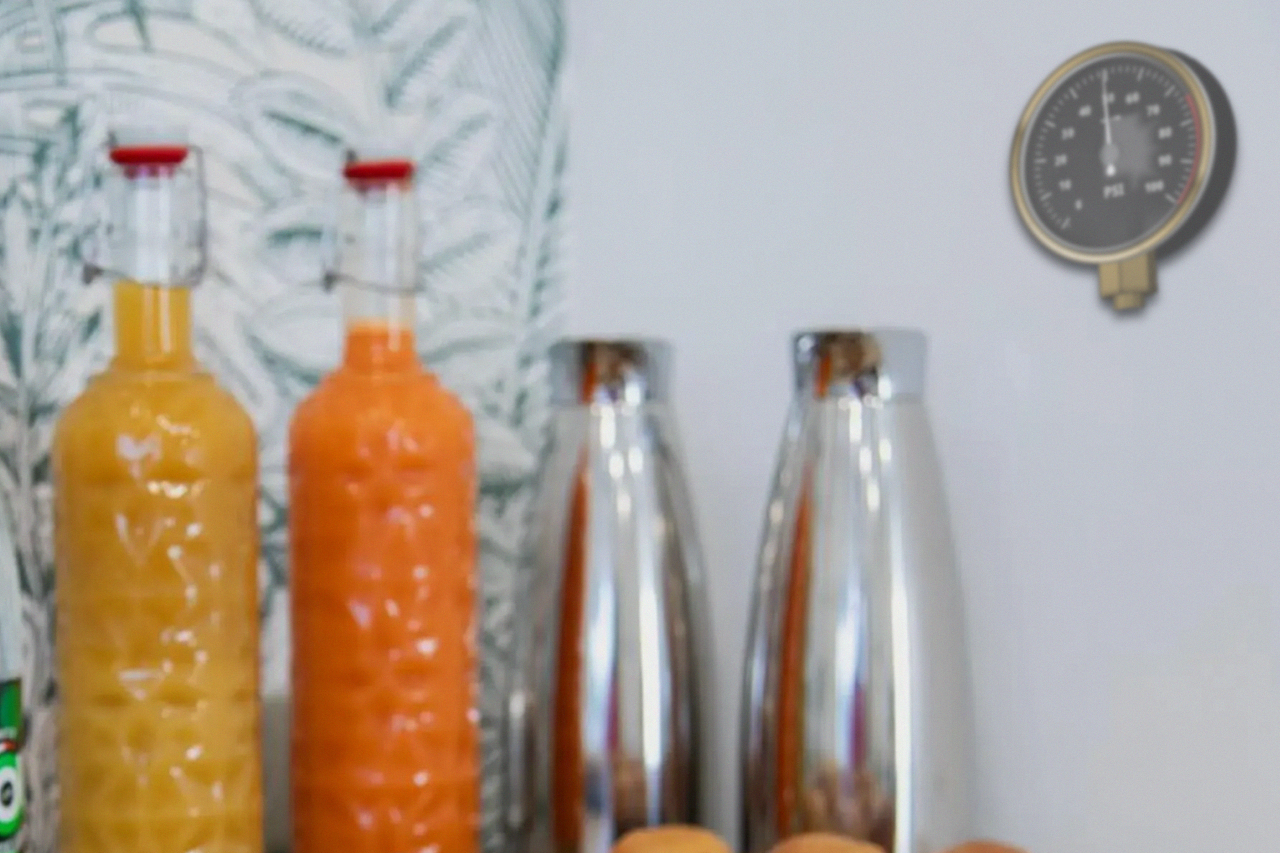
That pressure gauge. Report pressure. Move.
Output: 50 psi
